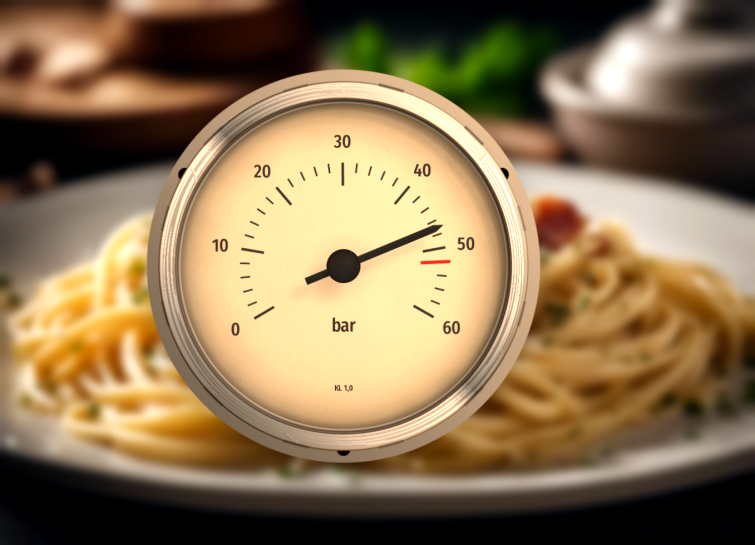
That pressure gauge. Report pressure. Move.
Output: 47 bar
